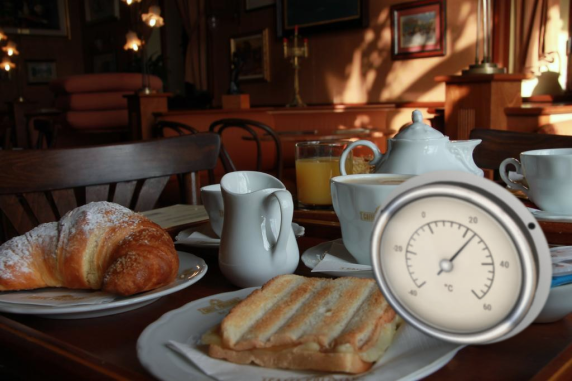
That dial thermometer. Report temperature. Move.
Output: 24 °C
